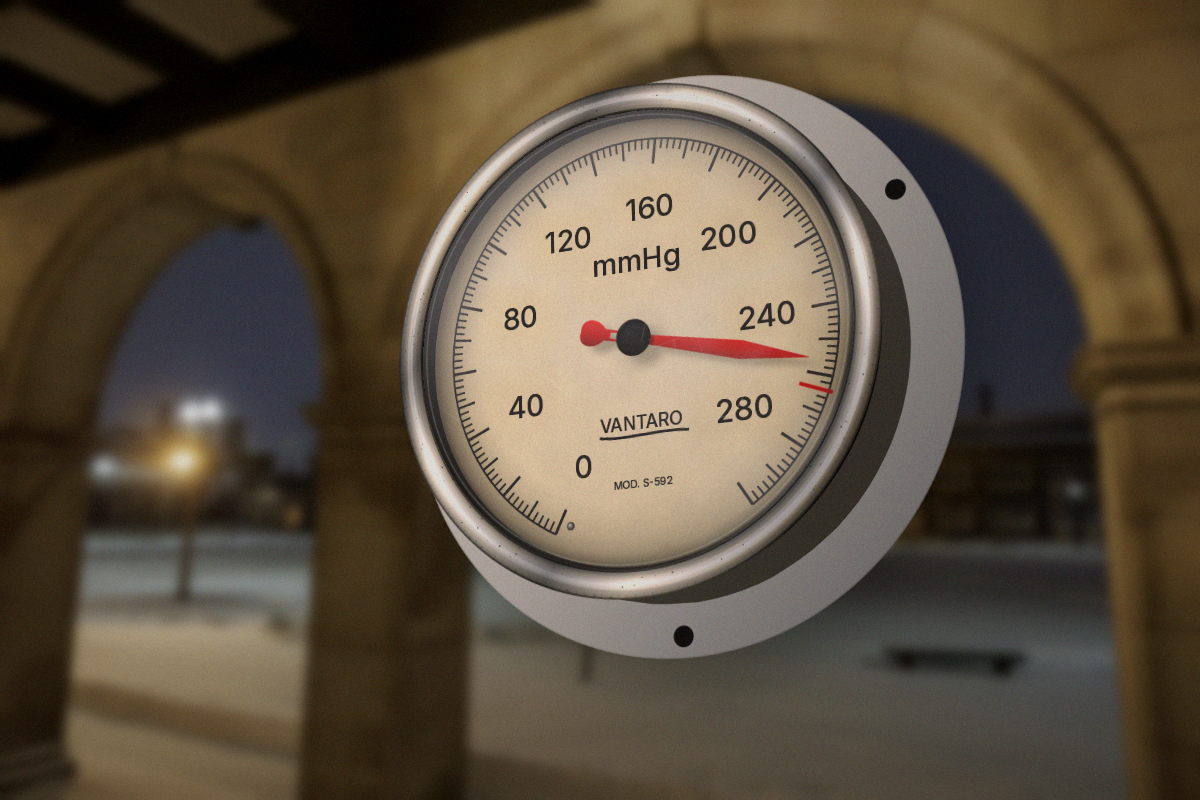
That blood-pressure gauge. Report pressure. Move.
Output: 256 mmHg
